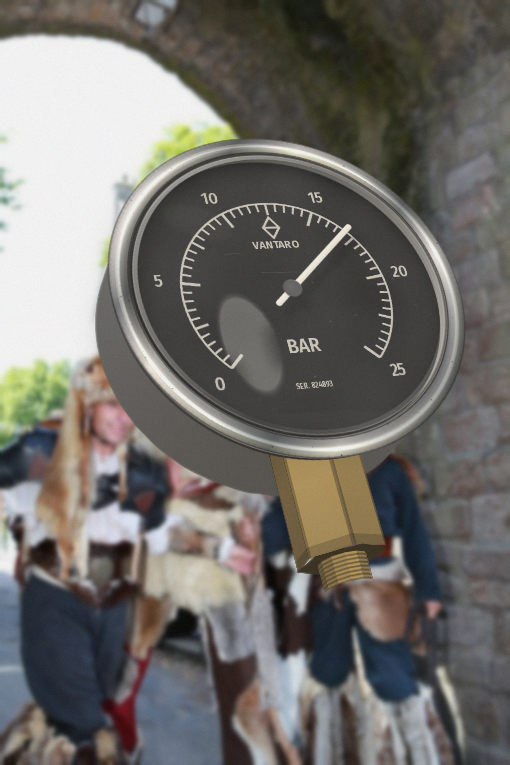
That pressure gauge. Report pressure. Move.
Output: 17 bar
